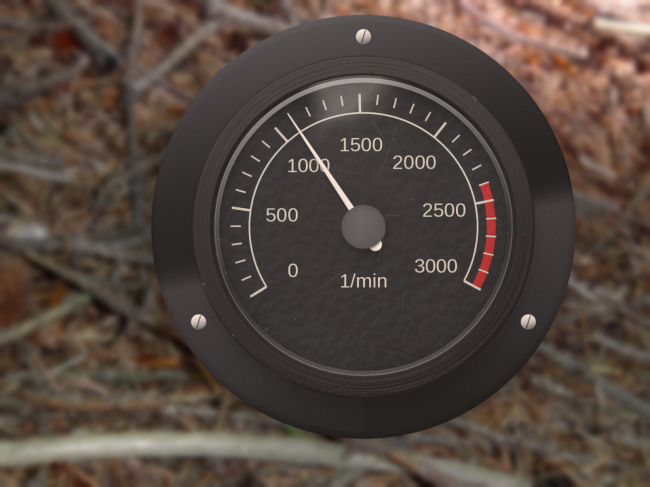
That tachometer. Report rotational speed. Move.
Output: 1100 rpm
